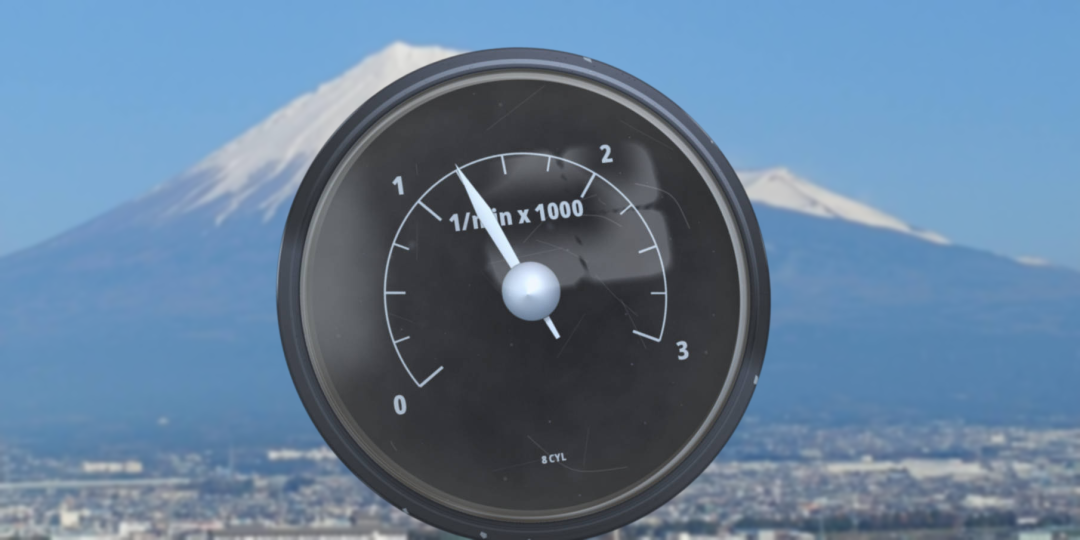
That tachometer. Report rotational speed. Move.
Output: 1250 rpm
